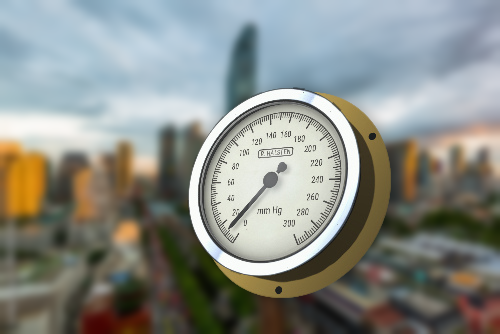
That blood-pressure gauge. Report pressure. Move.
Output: 10 mmHg
